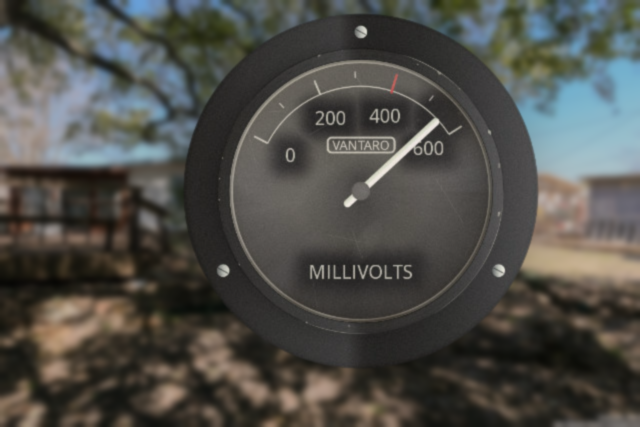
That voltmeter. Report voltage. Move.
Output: 550 mV
